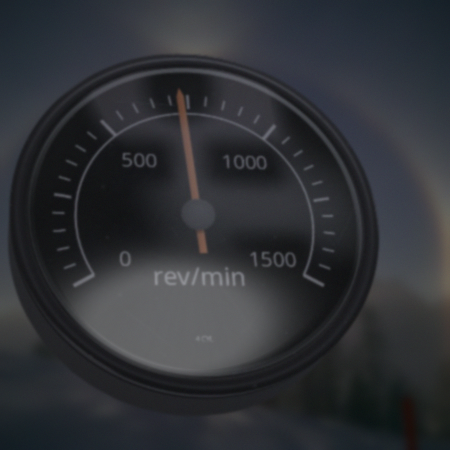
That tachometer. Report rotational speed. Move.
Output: 725 rpm
